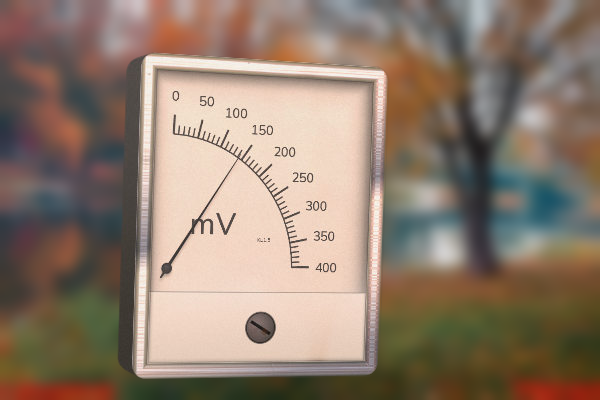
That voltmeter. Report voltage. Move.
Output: 140 mV
